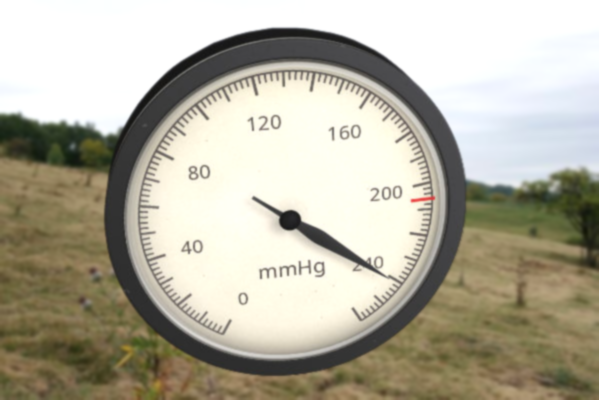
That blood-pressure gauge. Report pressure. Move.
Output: 240 mmHg
